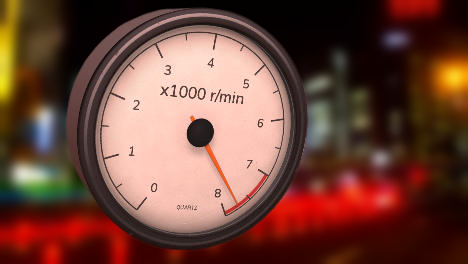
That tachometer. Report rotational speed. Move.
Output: 7750 rpm
